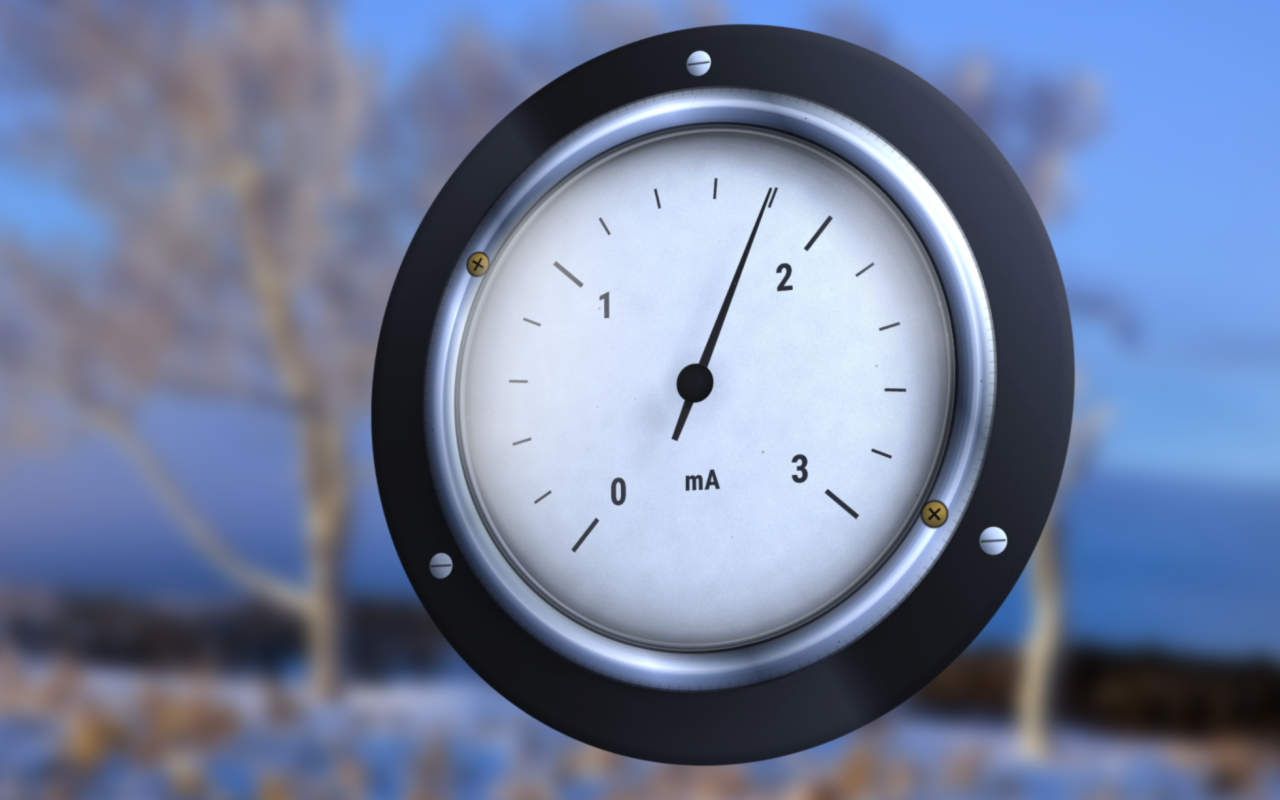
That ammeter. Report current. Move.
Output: 1.8 mA
